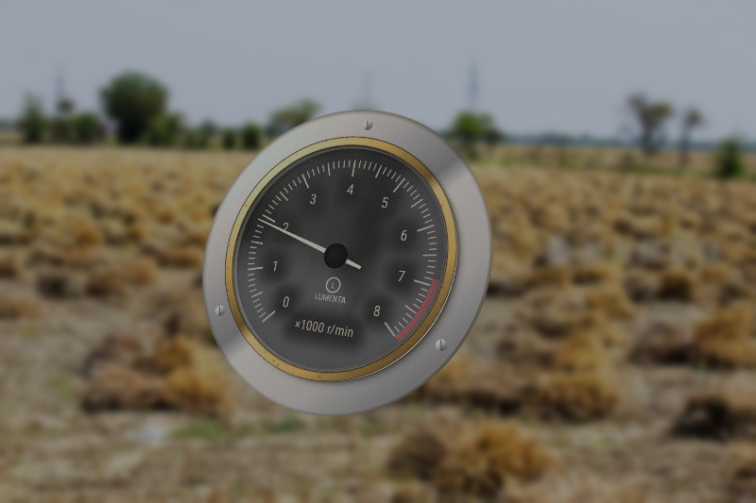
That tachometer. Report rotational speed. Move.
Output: 1900 rpm
